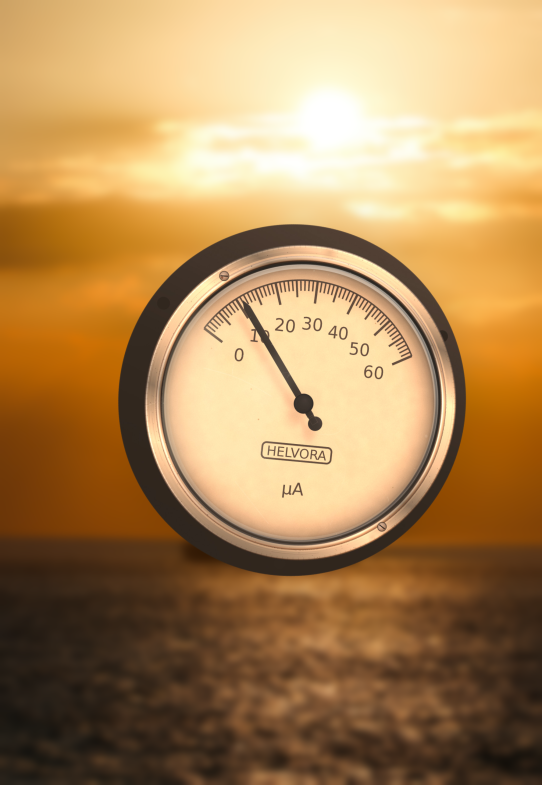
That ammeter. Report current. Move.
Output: 11 µA
